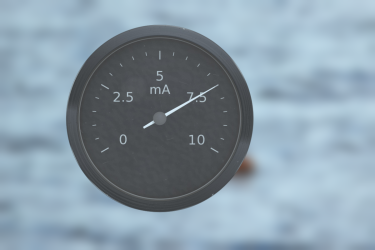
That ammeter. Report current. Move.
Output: 7.5 mA
